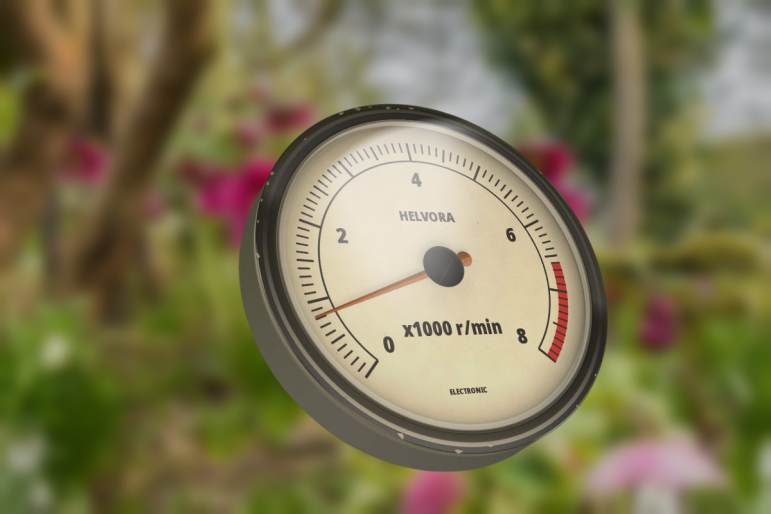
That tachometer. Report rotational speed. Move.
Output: 800 rpm
